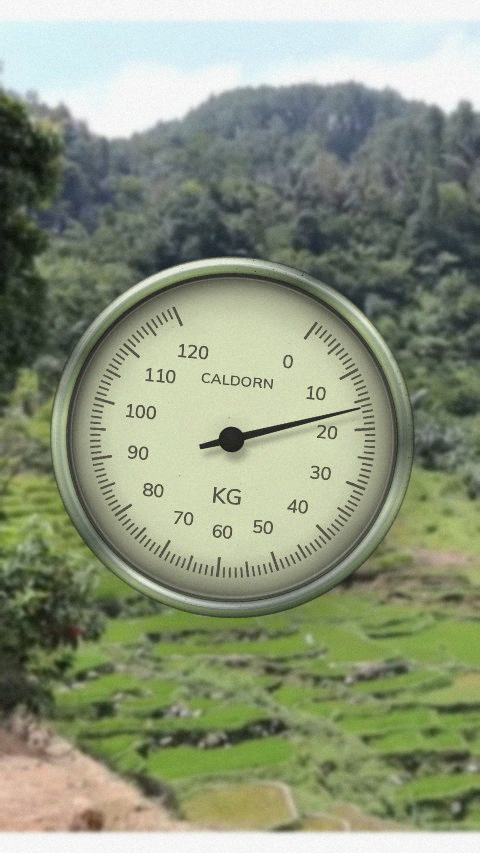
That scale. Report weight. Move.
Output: 16 kg
